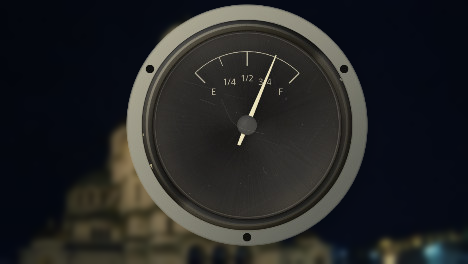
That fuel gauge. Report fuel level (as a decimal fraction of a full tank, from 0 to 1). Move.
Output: 0.75
